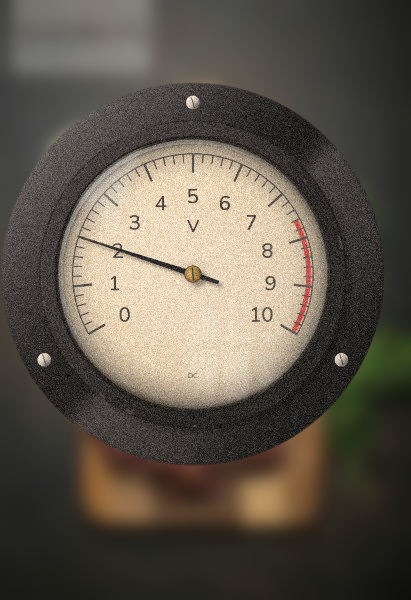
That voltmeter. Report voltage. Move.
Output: 2 V
